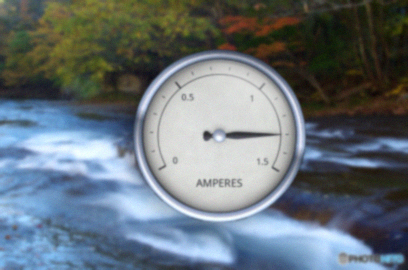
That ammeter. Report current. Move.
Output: 1.3 A
